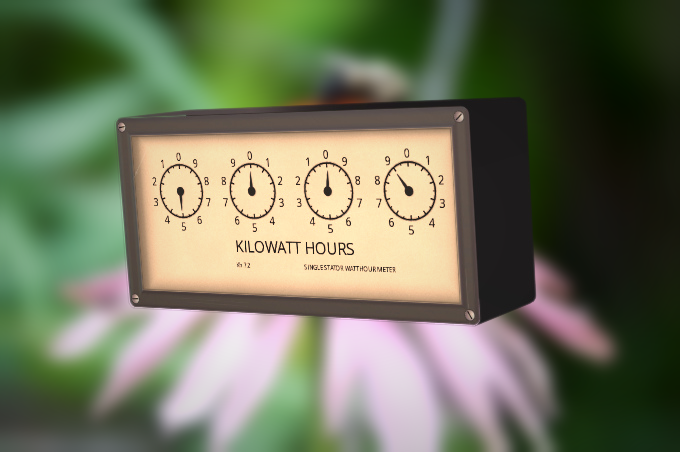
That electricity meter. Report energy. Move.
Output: 4999 kWh
